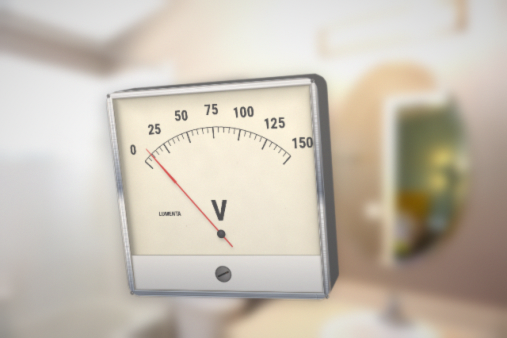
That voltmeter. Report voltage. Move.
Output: 10 V
